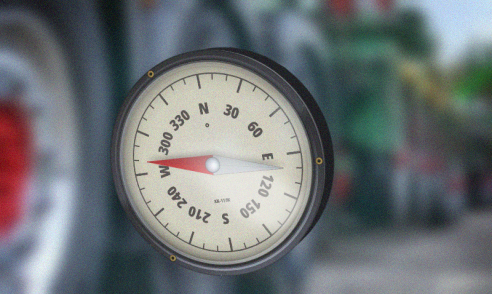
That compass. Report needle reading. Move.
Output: 280 °
